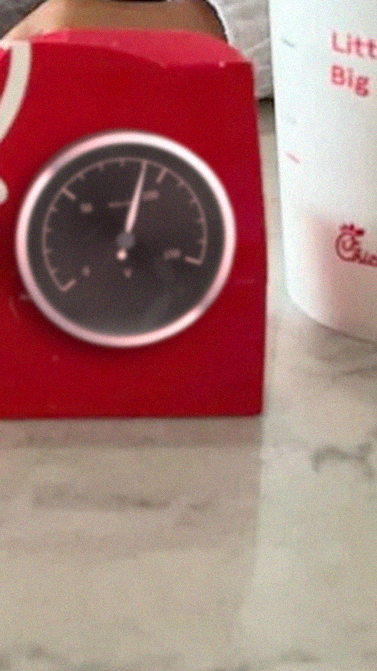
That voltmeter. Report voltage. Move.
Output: 90 V
